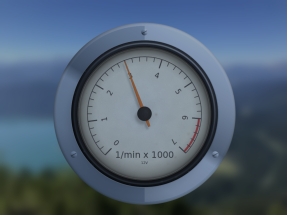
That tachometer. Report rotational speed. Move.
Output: 3000 rpm
